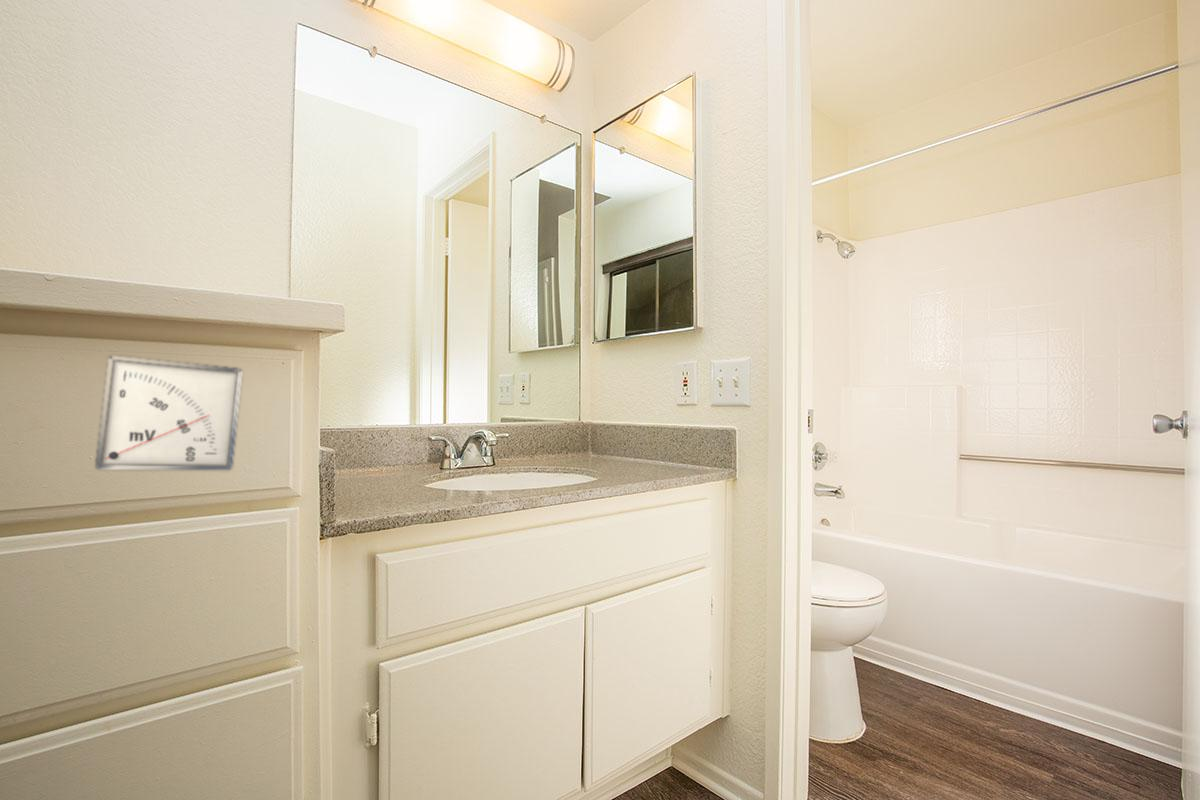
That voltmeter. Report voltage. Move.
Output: 400 mV
